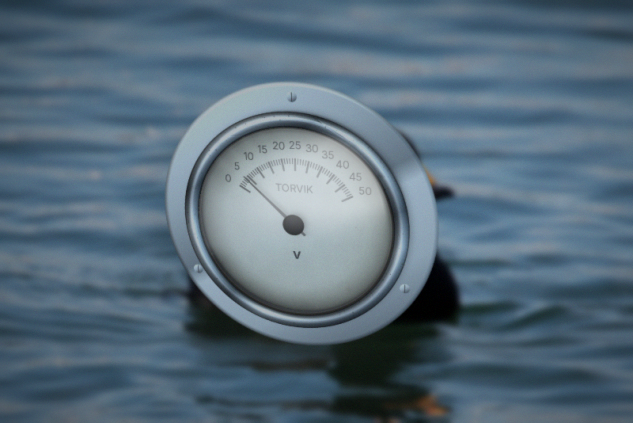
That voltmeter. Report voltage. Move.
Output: 5 V
